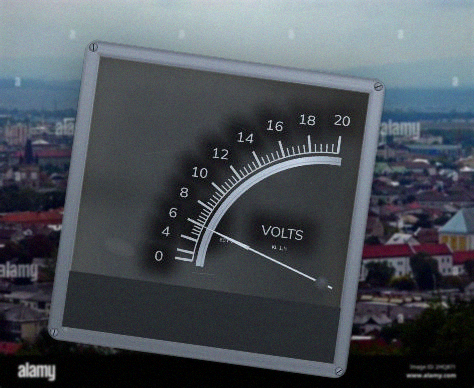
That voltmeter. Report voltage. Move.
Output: 6 V
